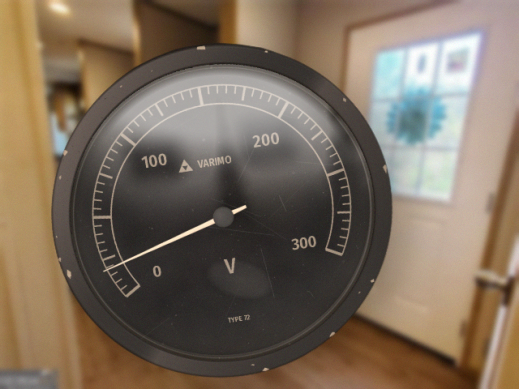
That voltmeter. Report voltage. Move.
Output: 20 V
